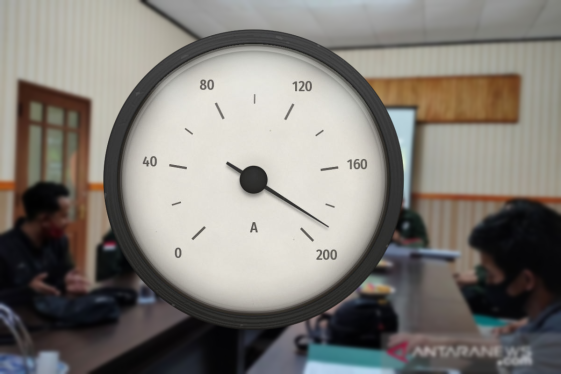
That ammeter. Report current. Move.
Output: 190 A
